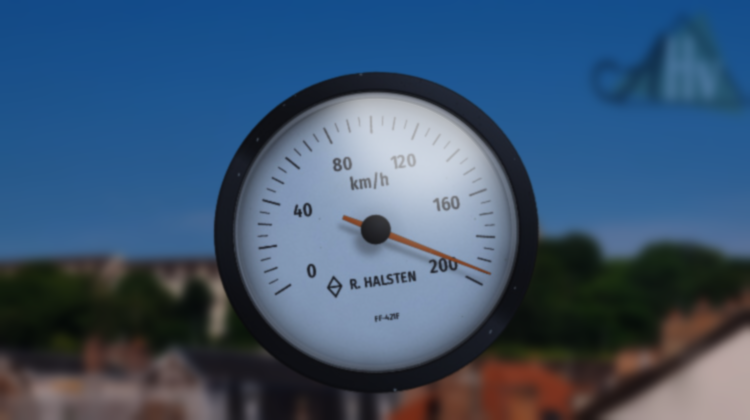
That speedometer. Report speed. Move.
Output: 195 km/h
